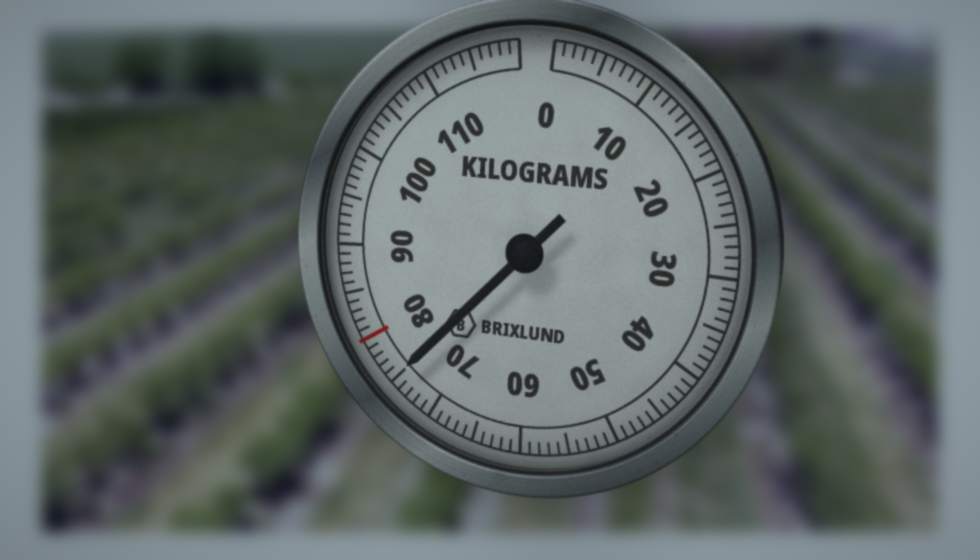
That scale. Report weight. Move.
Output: 75 kg
